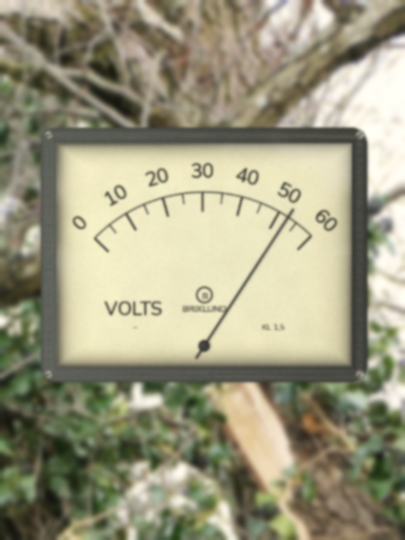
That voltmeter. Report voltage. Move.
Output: 52.5 V
